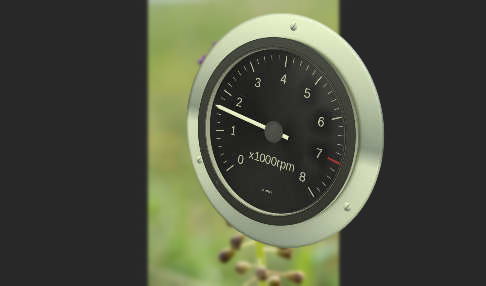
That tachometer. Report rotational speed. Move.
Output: 1600 rpm
